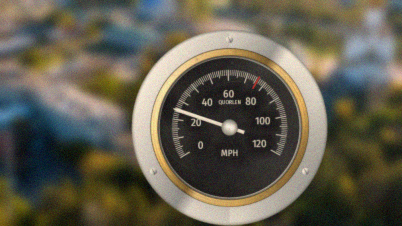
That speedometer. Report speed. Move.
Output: 25 mph
